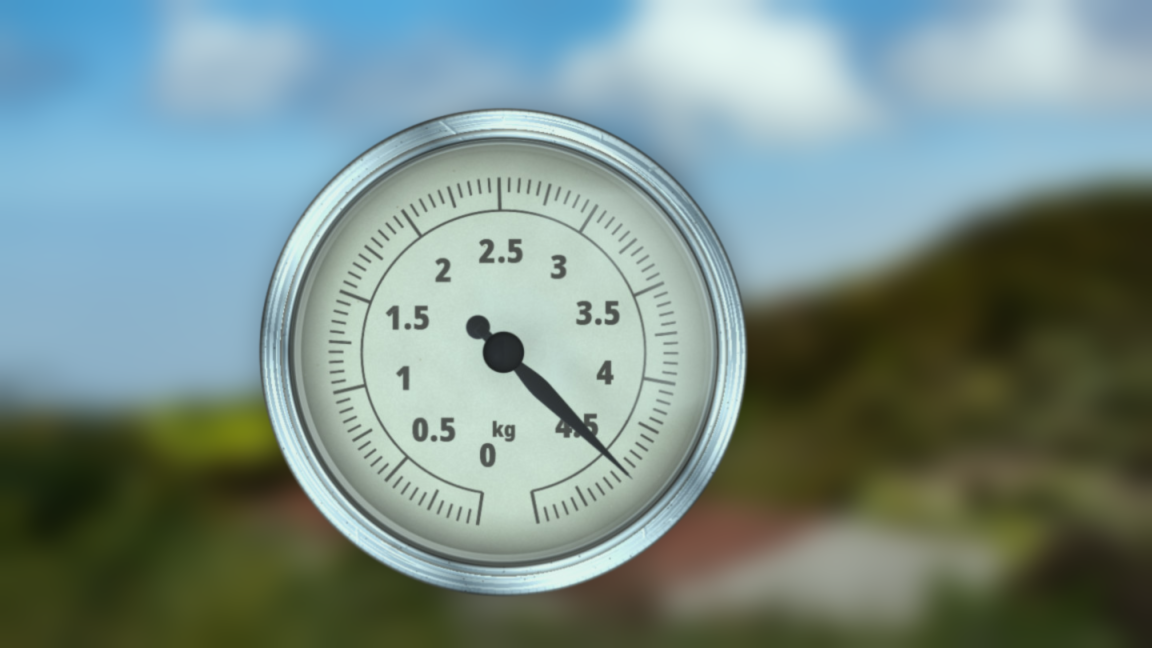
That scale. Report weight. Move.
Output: 4.5 kg
